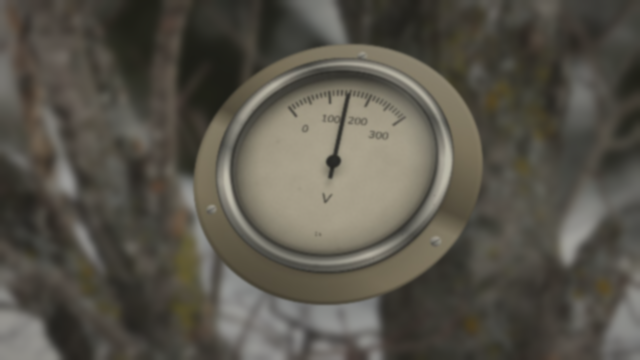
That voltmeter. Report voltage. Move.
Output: 150 V
